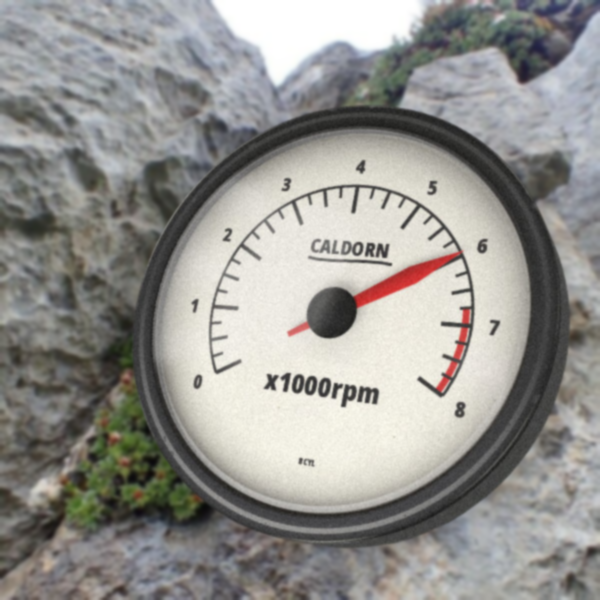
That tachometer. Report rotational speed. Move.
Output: 6000 rpm
